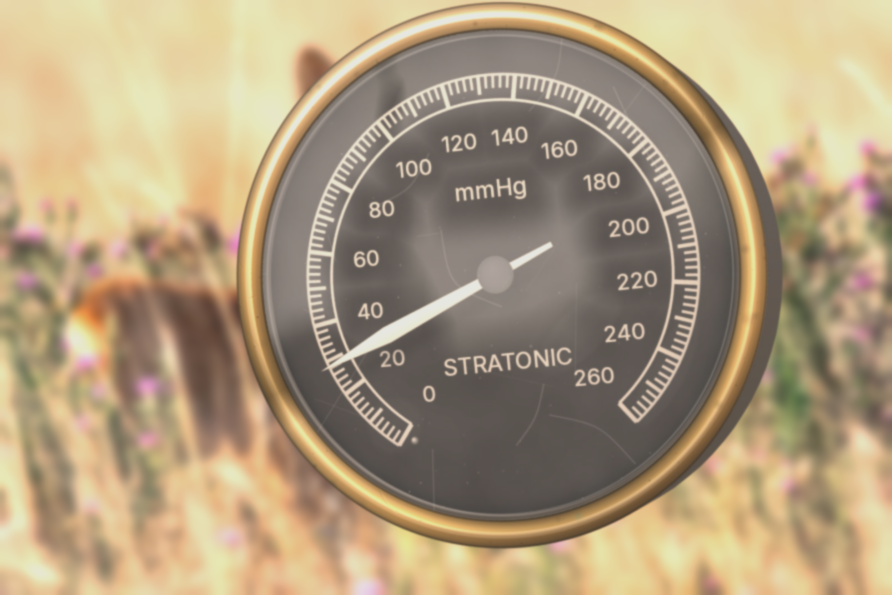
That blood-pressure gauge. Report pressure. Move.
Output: 28 mmHg
